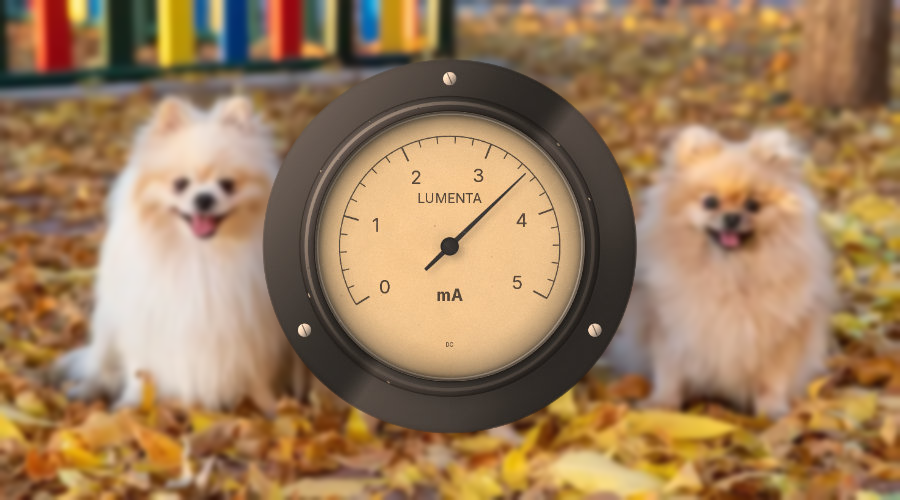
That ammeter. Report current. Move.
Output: 3.5 mA
